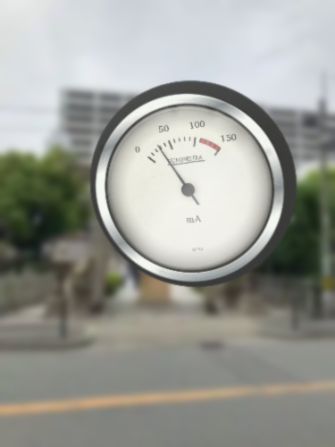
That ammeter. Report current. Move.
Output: 30 mA
